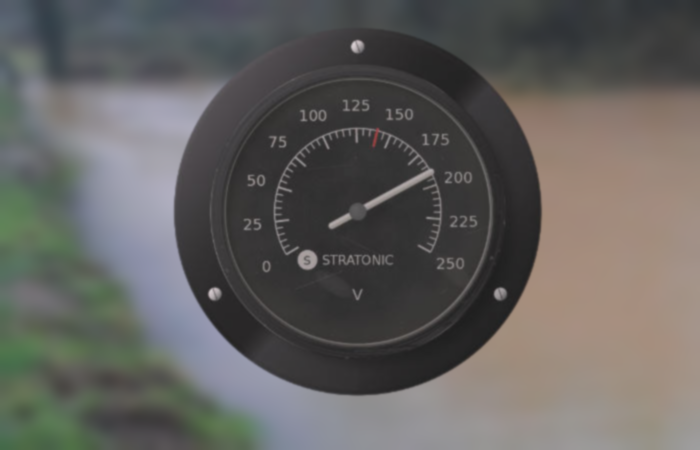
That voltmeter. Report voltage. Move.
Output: 190 V
